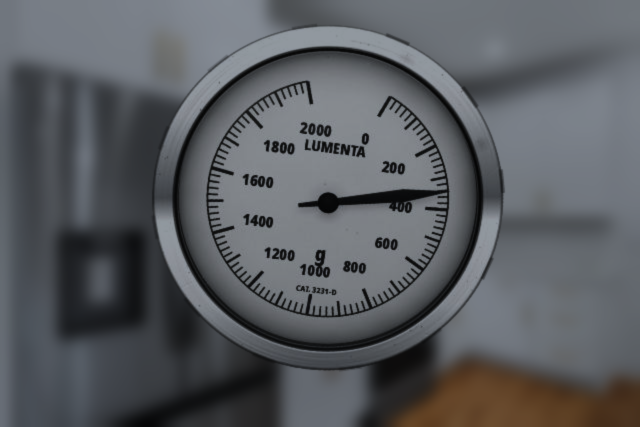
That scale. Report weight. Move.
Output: 340 g
